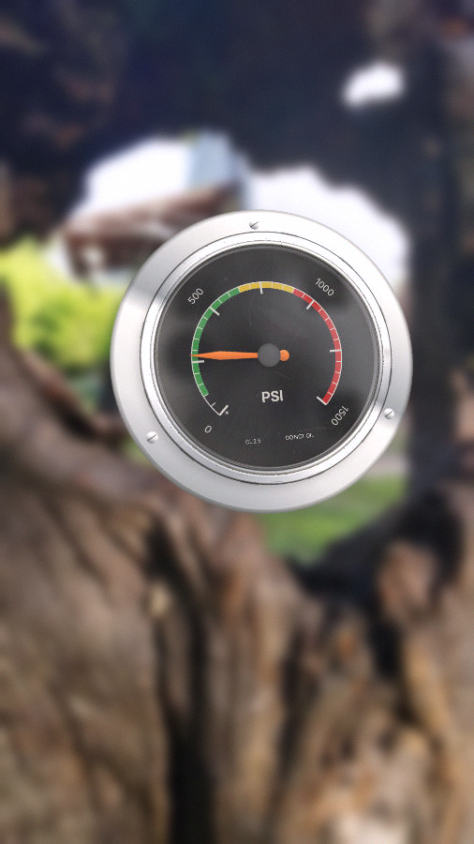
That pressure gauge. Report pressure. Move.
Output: 275 psi
